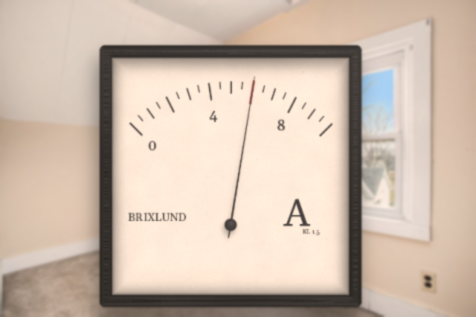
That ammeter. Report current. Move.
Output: 6 A
